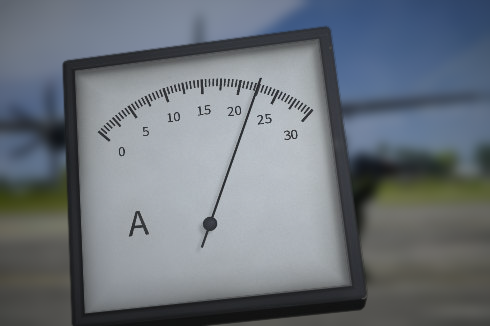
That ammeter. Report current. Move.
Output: 22.5 A
